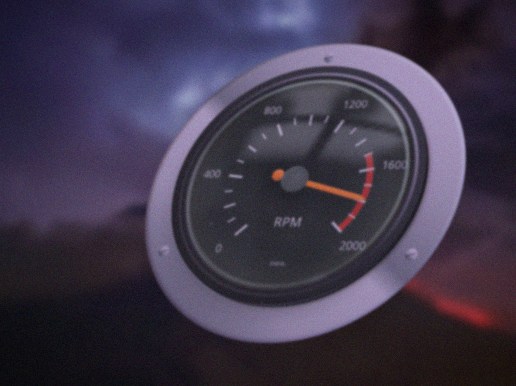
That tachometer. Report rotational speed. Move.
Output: 1800 rpm
